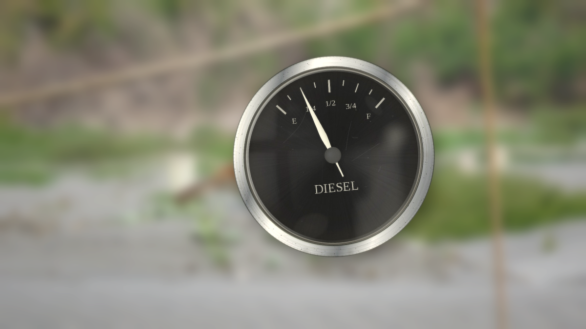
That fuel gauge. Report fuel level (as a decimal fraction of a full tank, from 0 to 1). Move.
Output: 0.25
